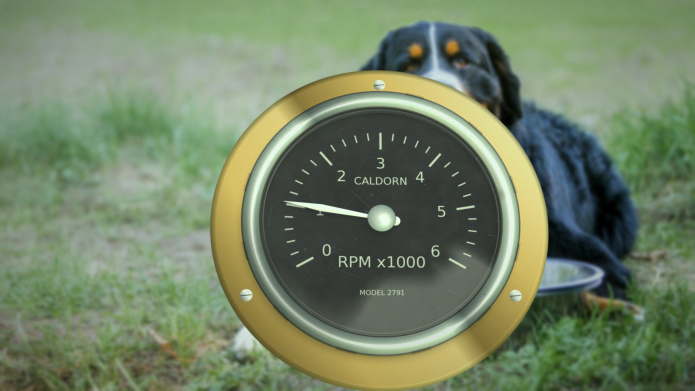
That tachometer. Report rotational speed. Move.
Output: 1000 rpm
